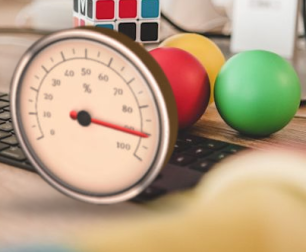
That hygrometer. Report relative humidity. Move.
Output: 90 %
